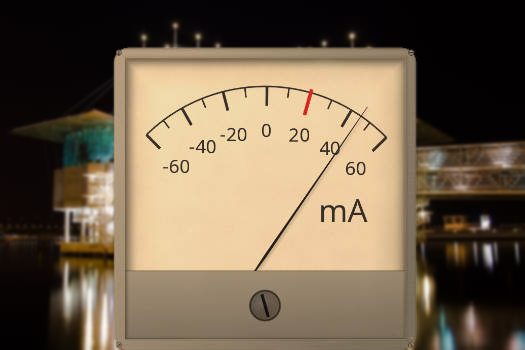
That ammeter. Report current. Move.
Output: 45 mA
